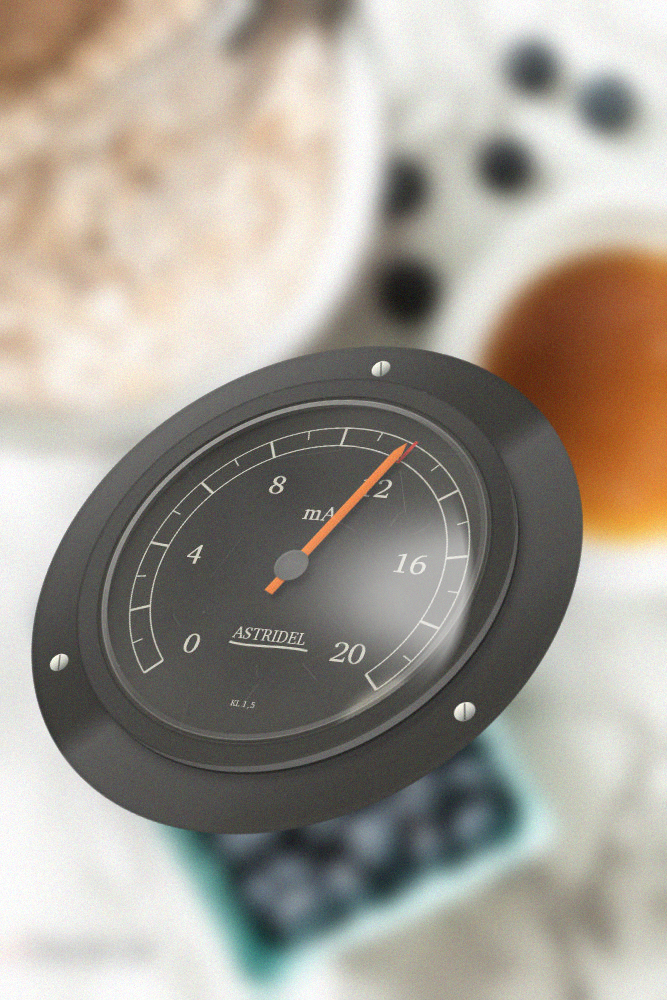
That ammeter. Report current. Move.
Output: 12 mA
